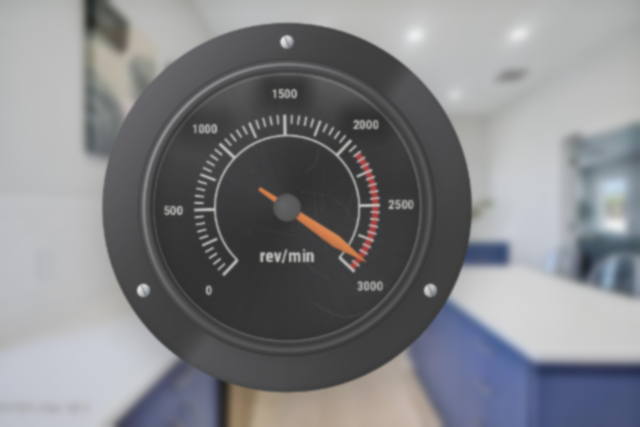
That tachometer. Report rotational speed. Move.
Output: 2900 rpm
